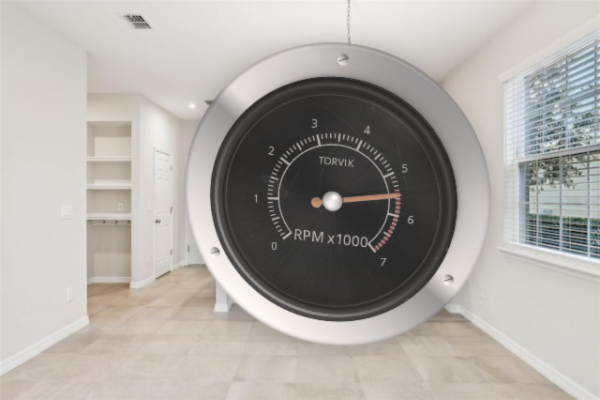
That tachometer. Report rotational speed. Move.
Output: 5500 rpm
